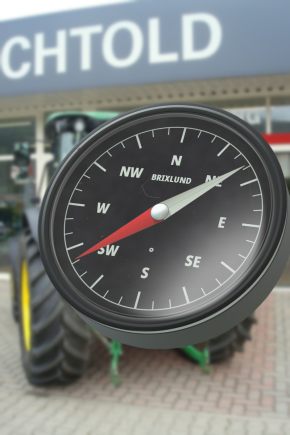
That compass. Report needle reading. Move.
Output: 230 °
